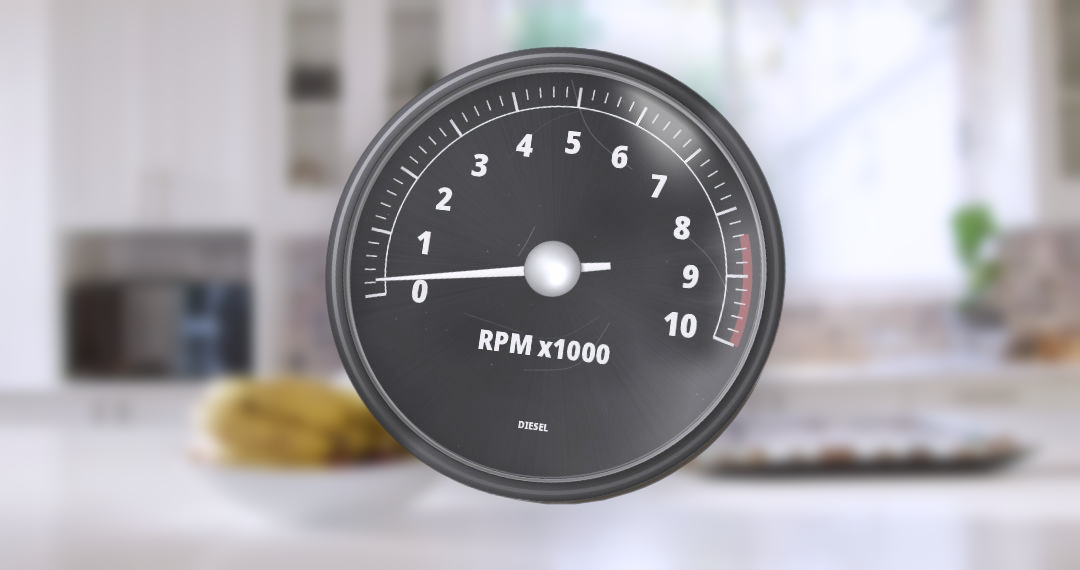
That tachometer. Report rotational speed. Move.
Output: 200 rpm
